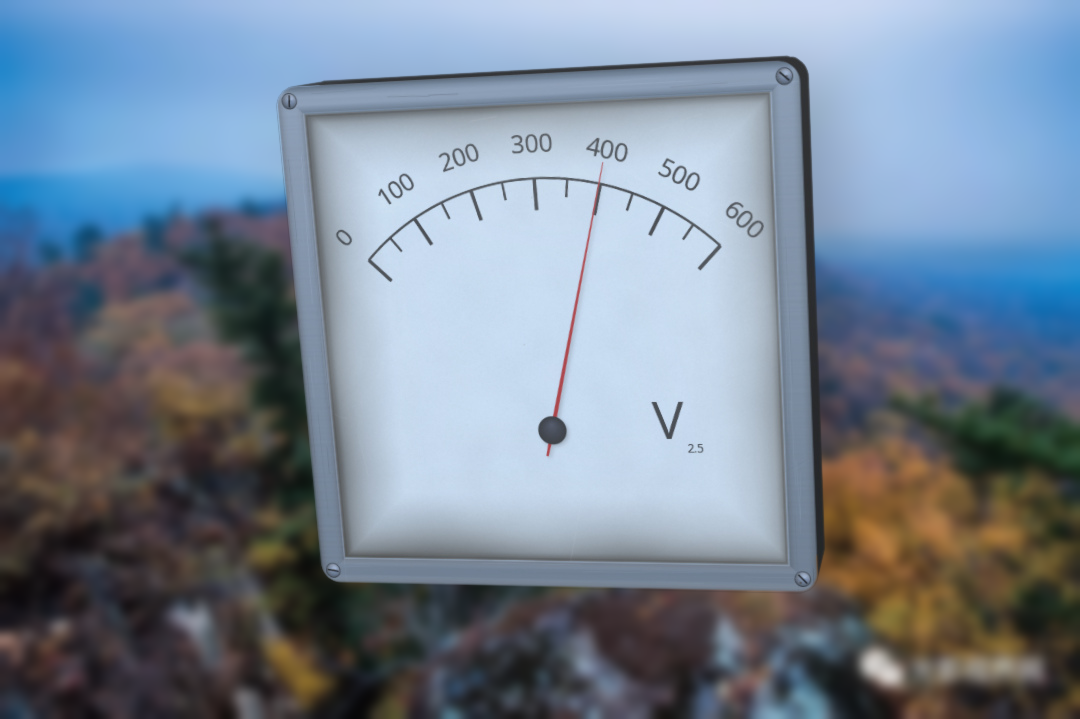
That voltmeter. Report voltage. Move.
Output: 400 V
